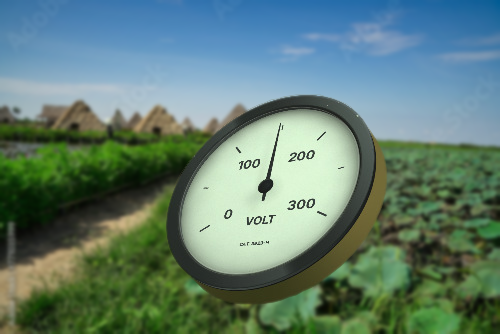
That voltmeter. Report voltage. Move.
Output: 150 V
